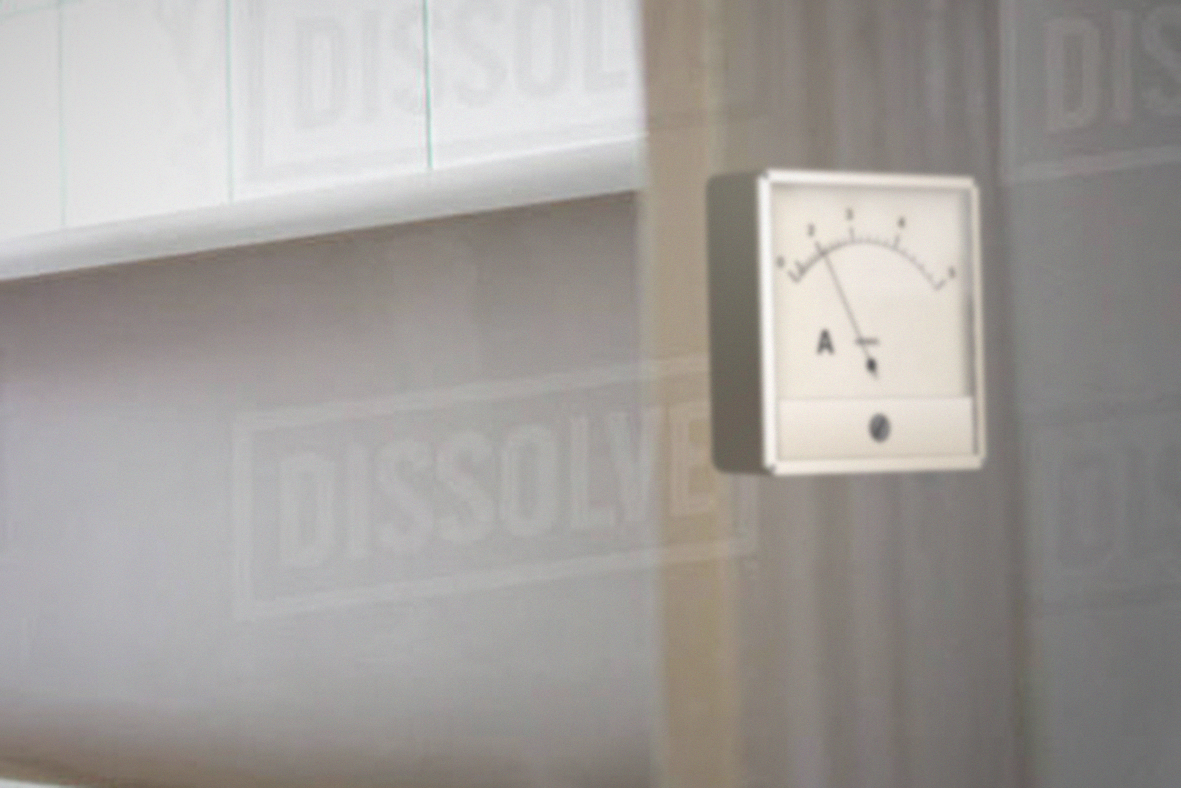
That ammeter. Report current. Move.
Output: 2 A
